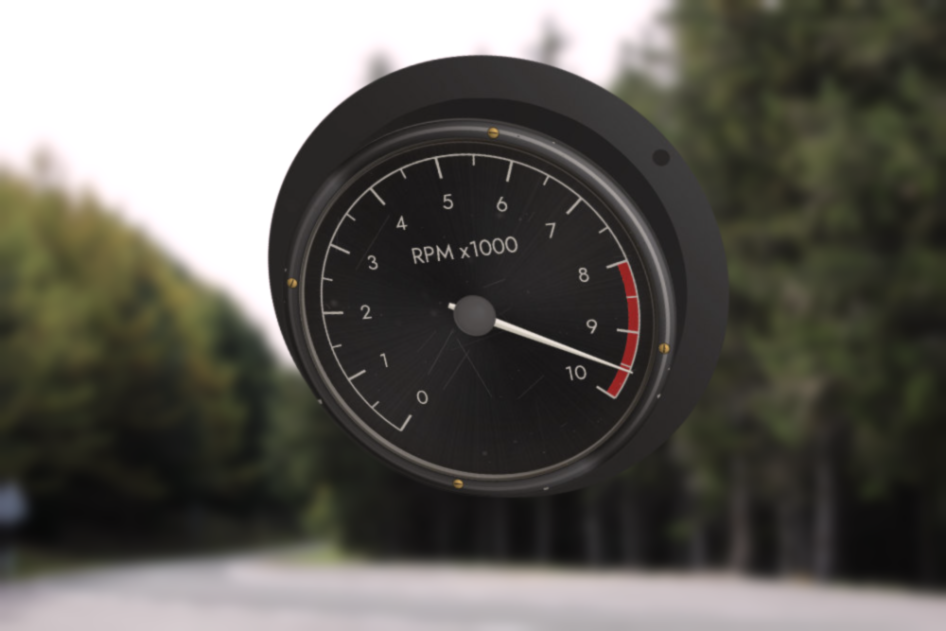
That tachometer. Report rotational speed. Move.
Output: 9500 rpm
